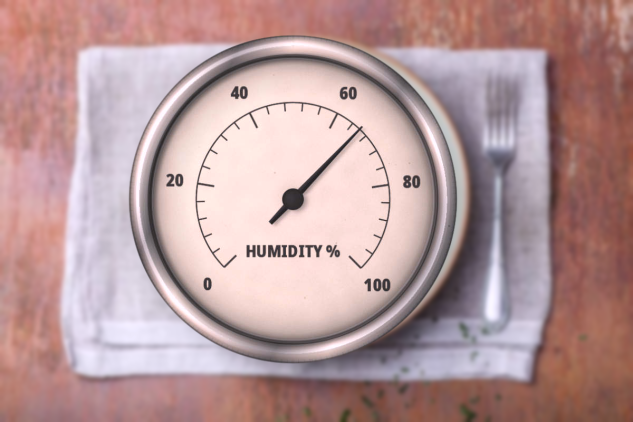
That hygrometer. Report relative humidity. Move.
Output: 66 %
